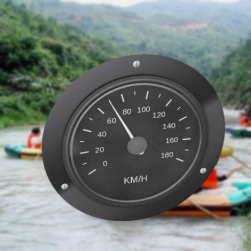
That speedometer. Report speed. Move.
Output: 70 km/h
